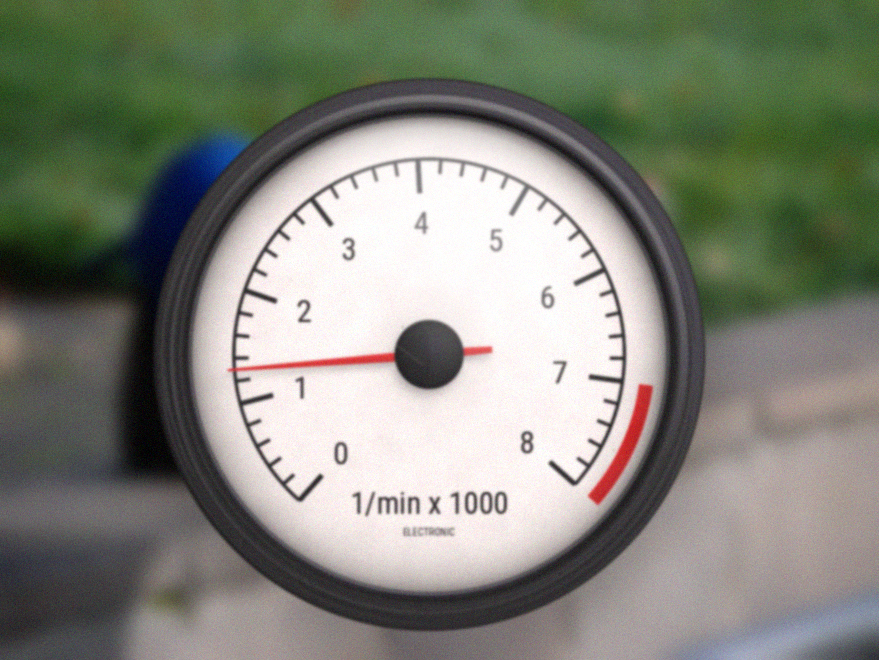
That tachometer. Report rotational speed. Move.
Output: 1300 rpm
